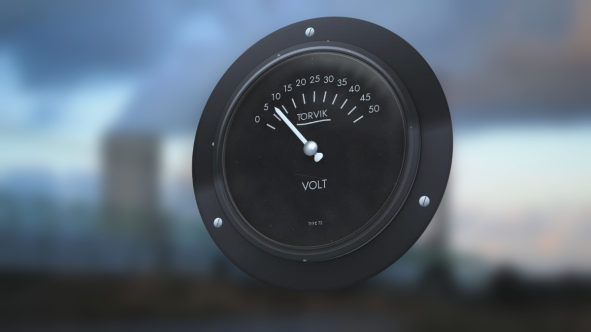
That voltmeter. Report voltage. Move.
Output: 7.5 V
